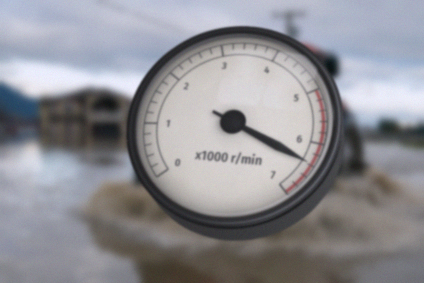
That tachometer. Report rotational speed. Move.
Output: 6400 rpm
